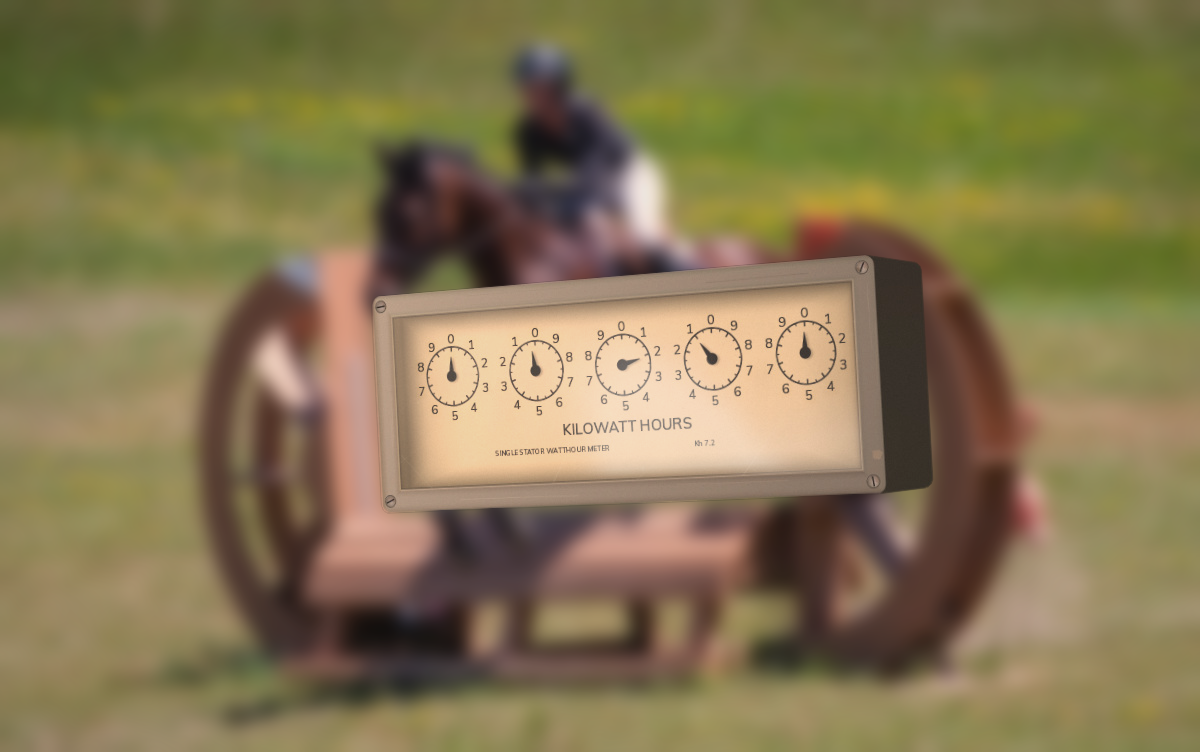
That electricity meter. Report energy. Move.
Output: 210 kWh
